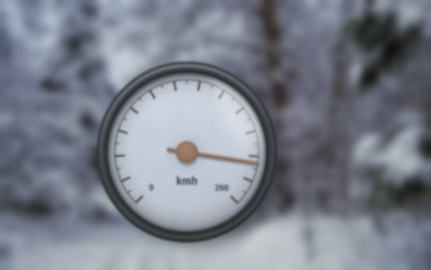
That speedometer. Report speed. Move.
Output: 225 km/h
